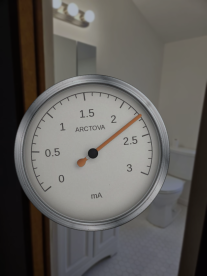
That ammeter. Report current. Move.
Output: 2.25 mA
